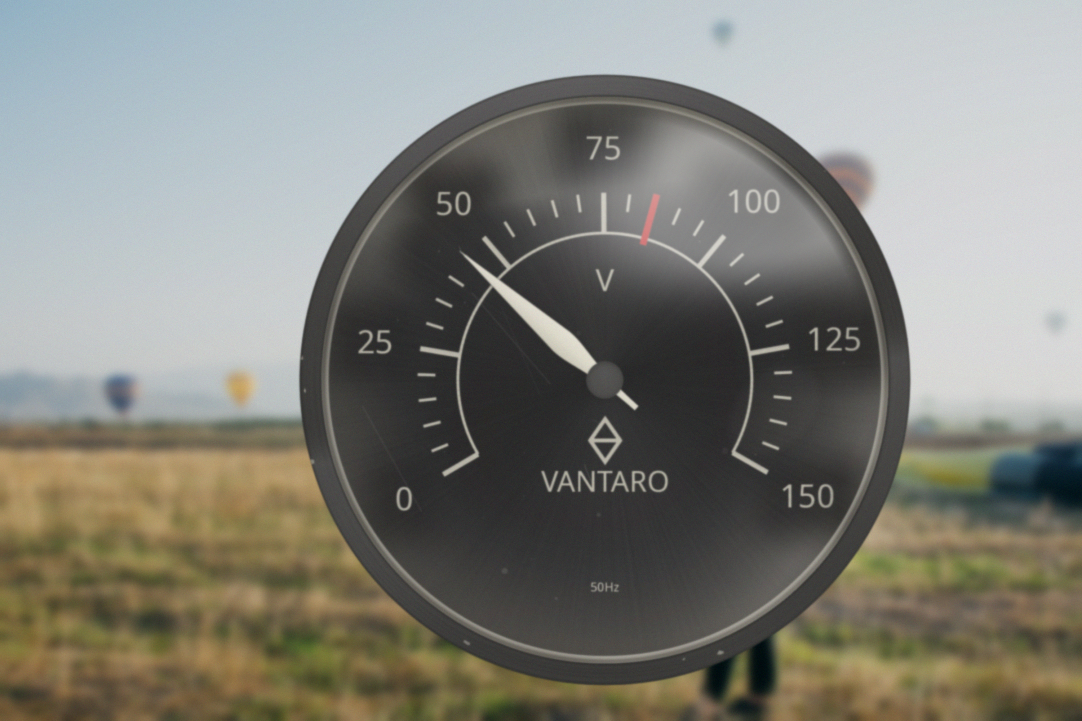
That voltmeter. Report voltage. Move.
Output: 45 V
